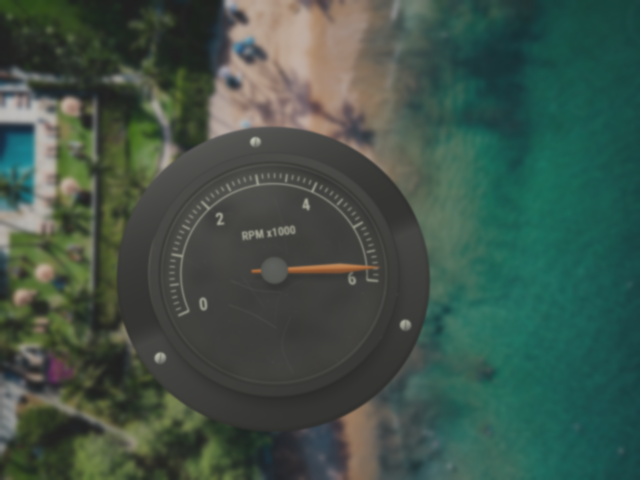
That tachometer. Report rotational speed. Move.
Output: 5800 rpm
